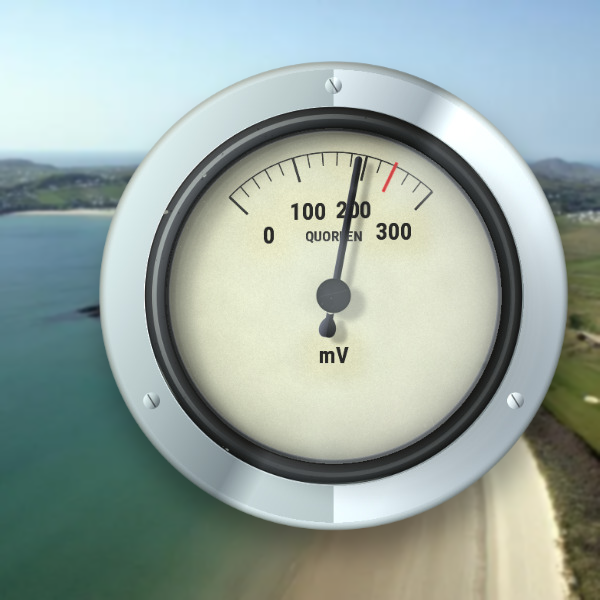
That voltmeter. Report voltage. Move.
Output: 190 mV
